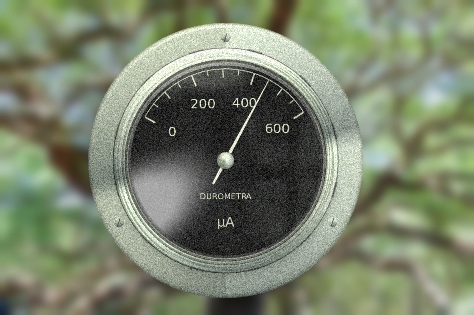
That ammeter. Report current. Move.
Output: 450 µA
